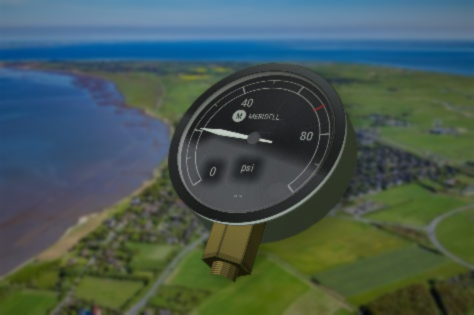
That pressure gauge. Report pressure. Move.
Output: 20 psi
